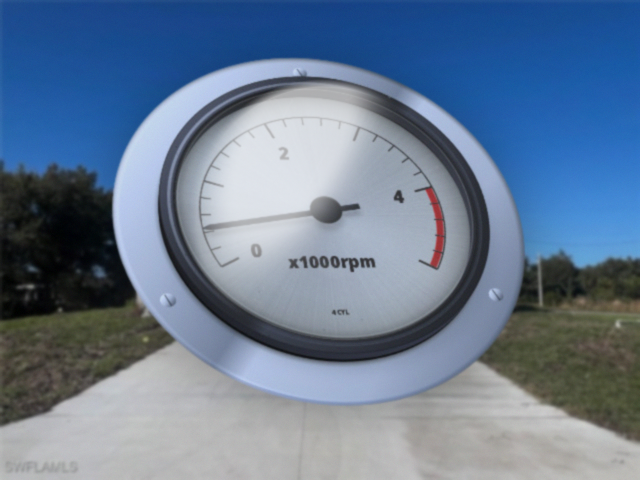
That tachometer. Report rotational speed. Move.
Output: 400 rpm
